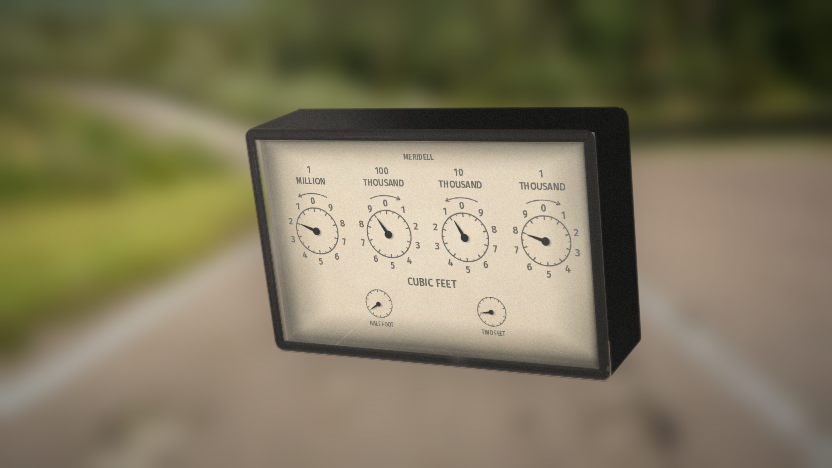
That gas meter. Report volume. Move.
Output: 190800 ft³
